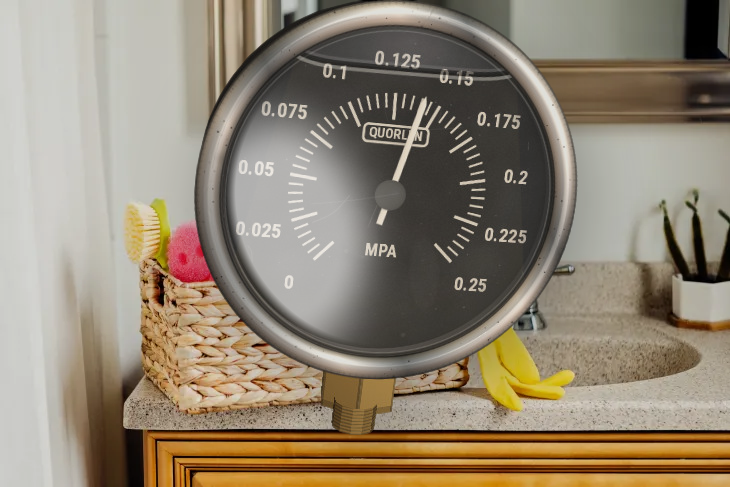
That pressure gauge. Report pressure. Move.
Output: 0.14 MPa
